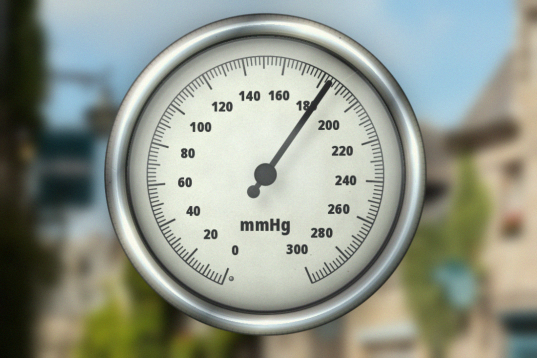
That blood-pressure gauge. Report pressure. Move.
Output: 184 mmHg
